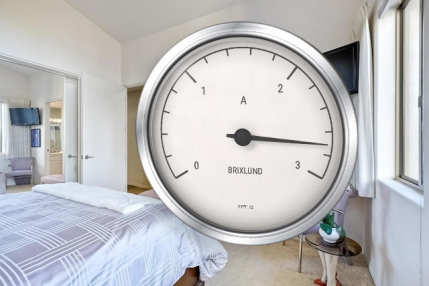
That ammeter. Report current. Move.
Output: 2.7 A
